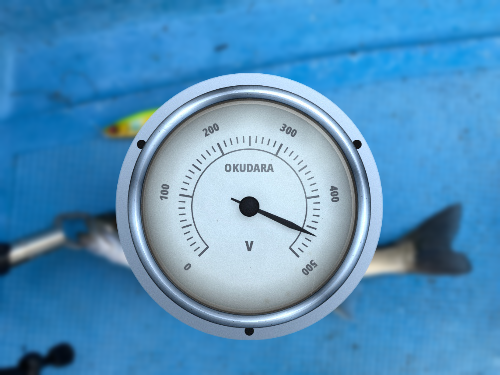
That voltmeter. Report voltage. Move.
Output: 460 V
